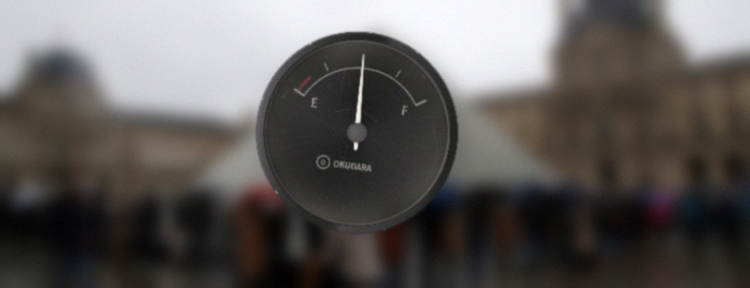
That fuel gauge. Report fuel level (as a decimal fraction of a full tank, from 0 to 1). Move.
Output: 0.5
